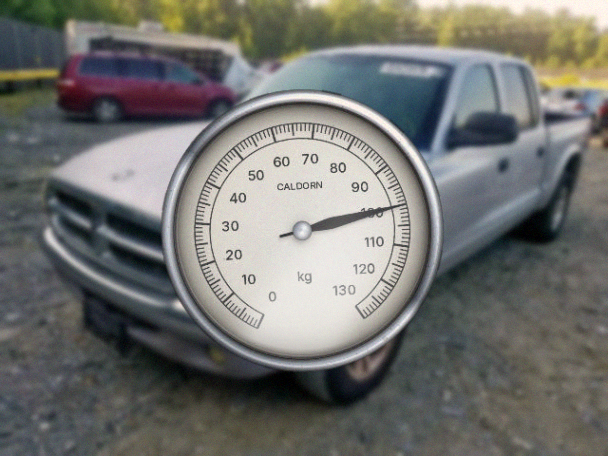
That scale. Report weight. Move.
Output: 100 kg
